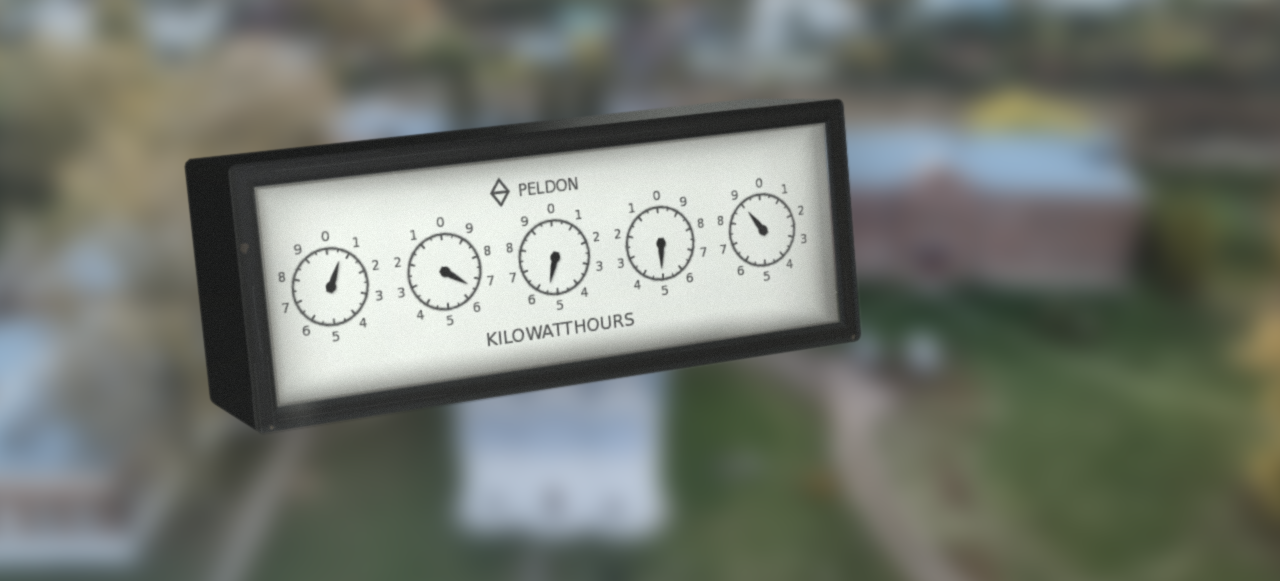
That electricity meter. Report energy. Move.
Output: 6549 kWh
